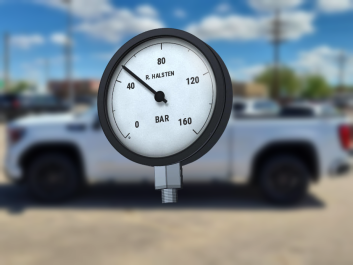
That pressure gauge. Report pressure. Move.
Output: 50 bar
